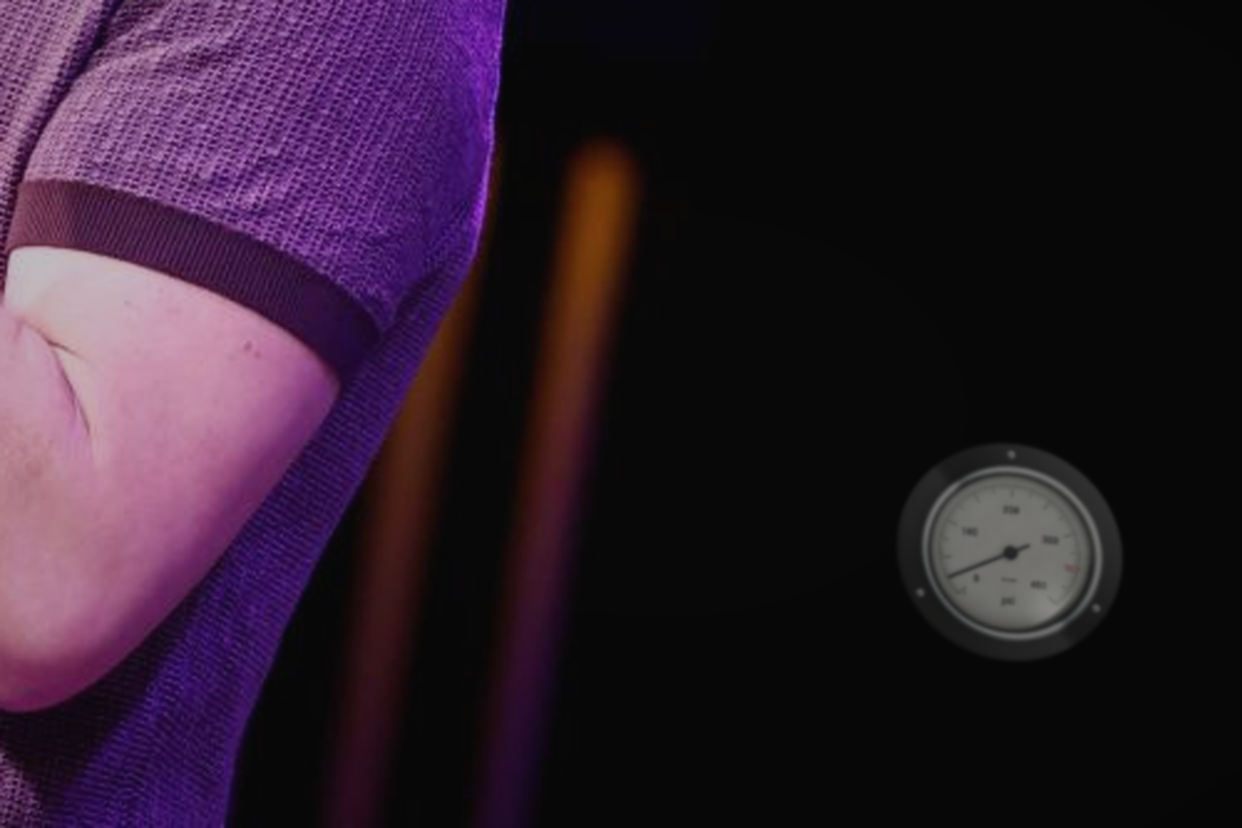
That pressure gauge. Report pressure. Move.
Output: 25 psi
